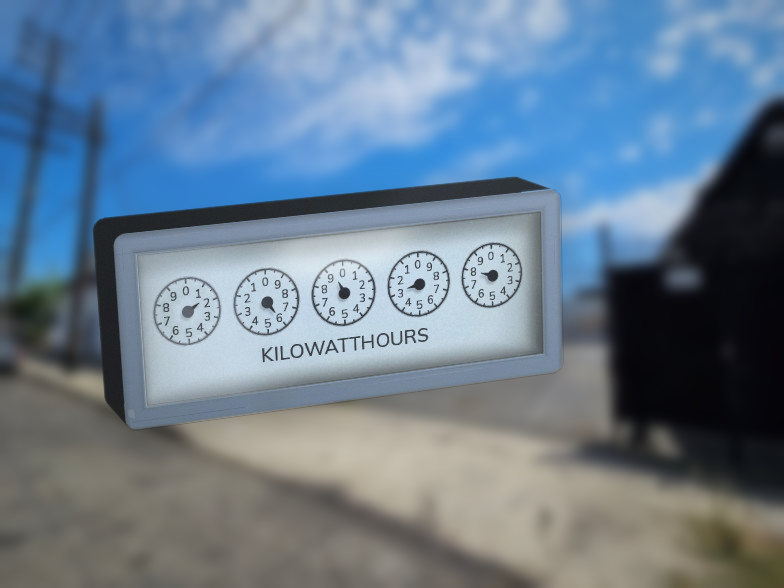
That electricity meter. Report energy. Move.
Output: 15928 kWh
